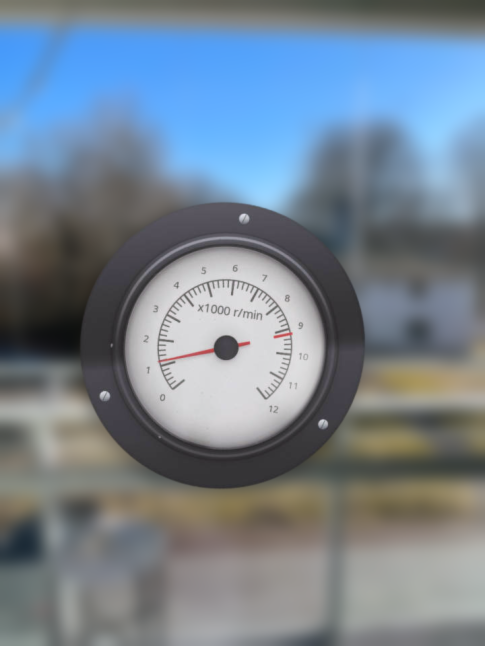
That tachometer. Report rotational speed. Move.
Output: 1200 rpm
